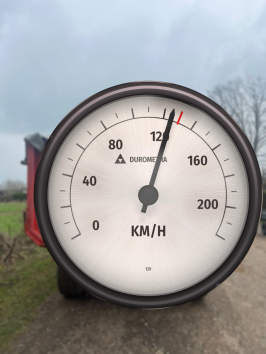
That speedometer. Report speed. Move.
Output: 125 km/h
